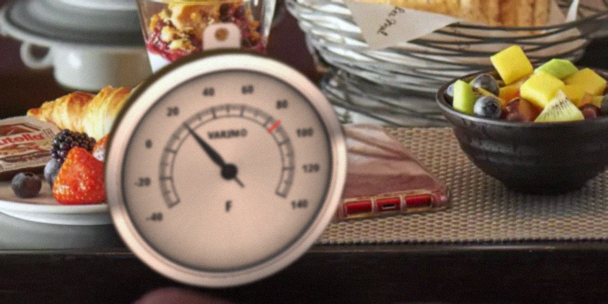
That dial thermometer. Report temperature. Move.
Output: 20 °F
